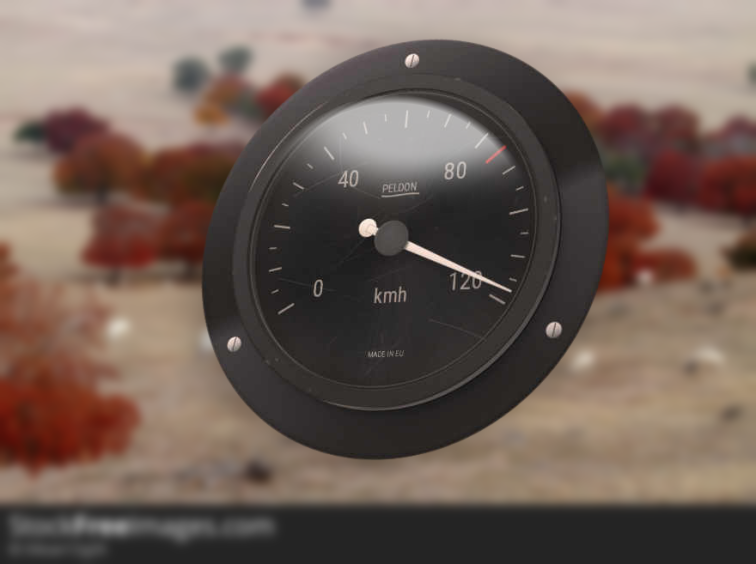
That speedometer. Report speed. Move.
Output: 117.5 km/h
